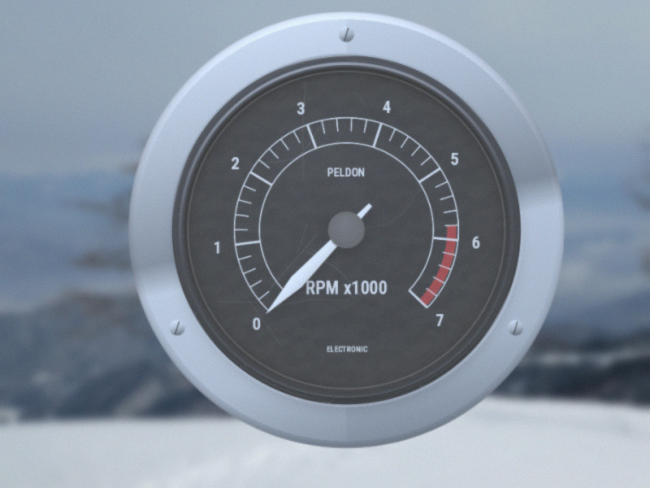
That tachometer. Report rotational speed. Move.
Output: 0 rpm
